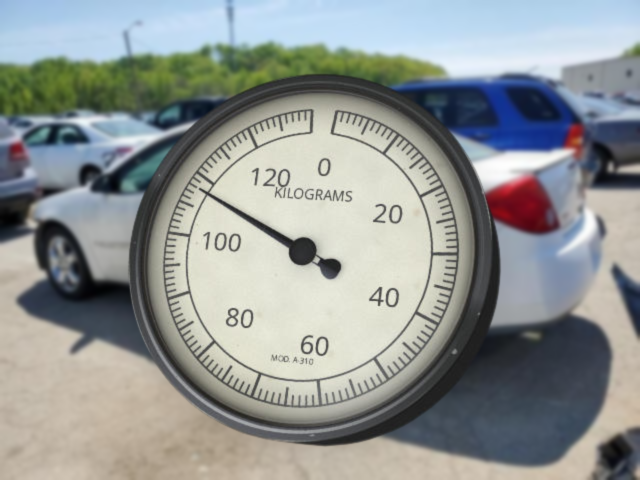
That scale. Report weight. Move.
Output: 108 kg
